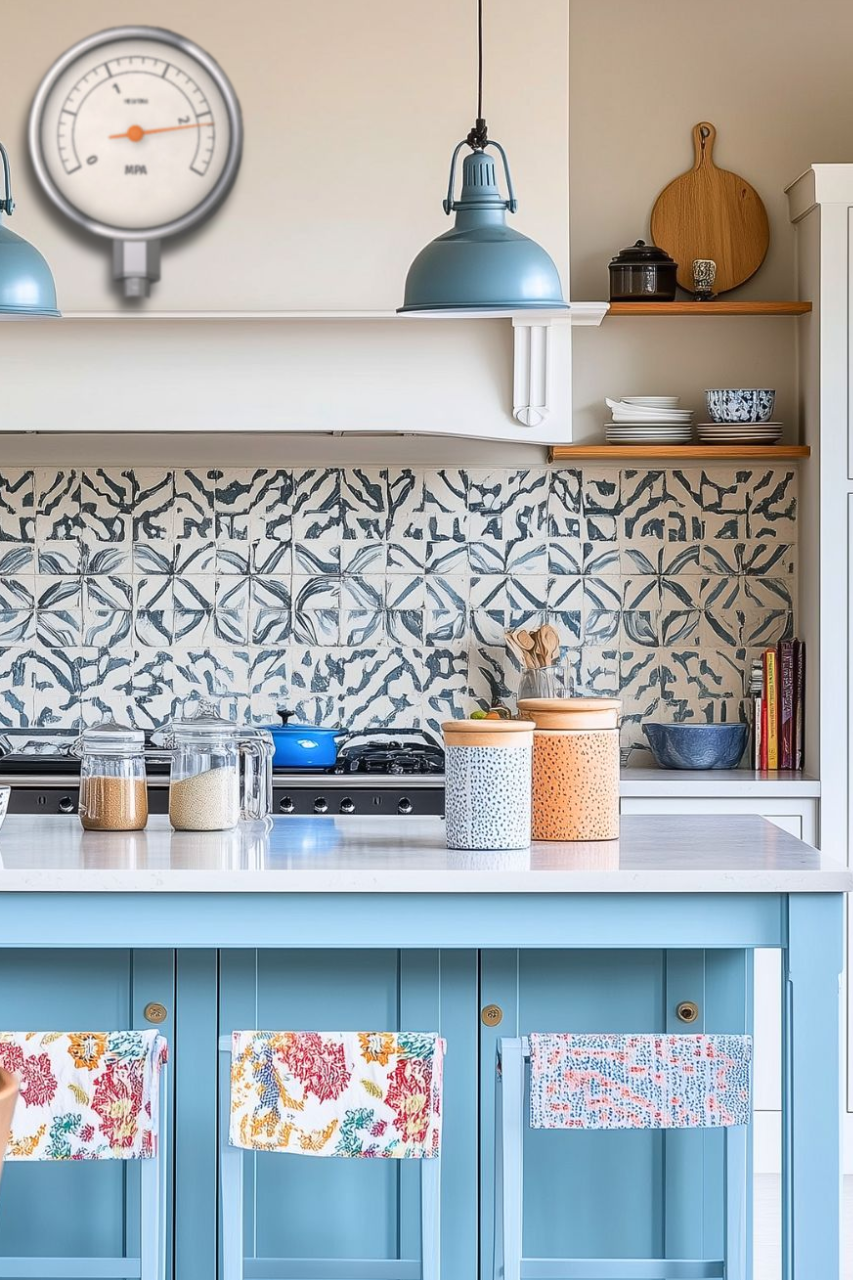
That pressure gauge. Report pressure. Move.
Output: 2.1 MPa
